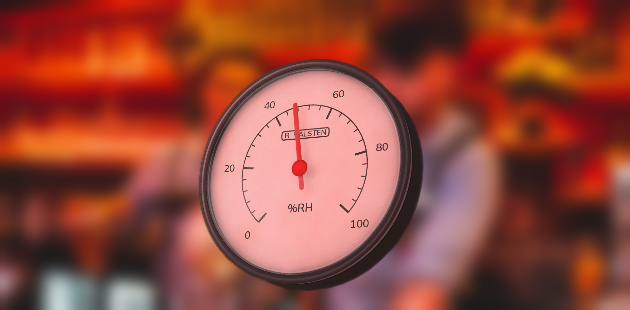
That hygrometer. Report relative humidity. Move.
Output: 48 %
